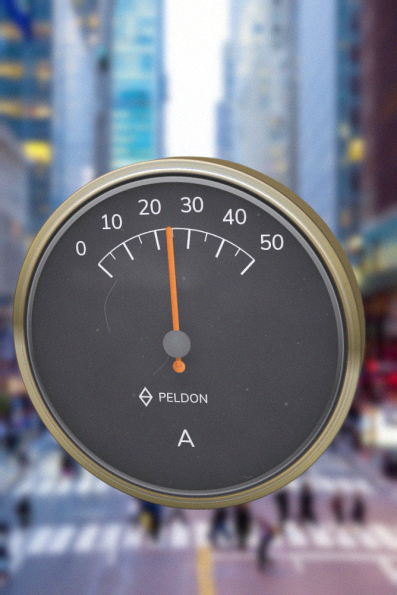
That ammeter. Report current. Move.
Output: 25 A
